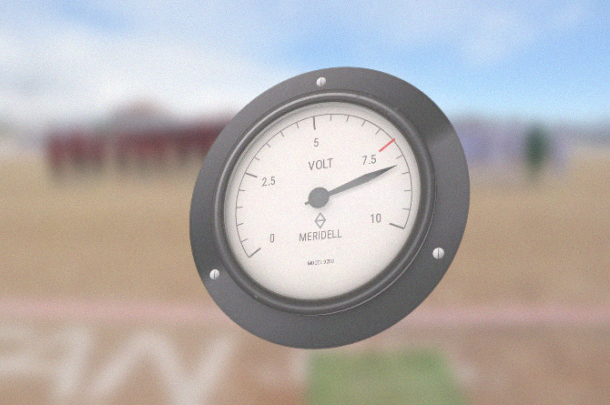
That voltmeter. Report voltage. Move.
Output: 8.25 V
